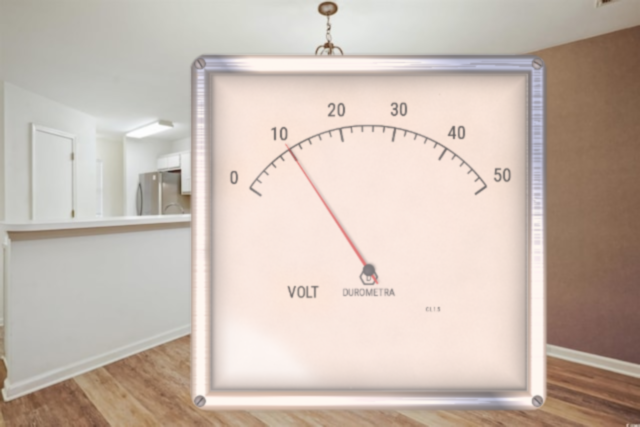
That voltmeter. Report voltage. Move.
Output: 10 V
